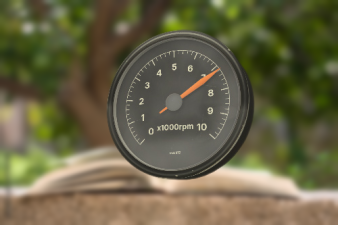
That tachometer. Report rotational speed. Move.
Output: 7200 rpm
